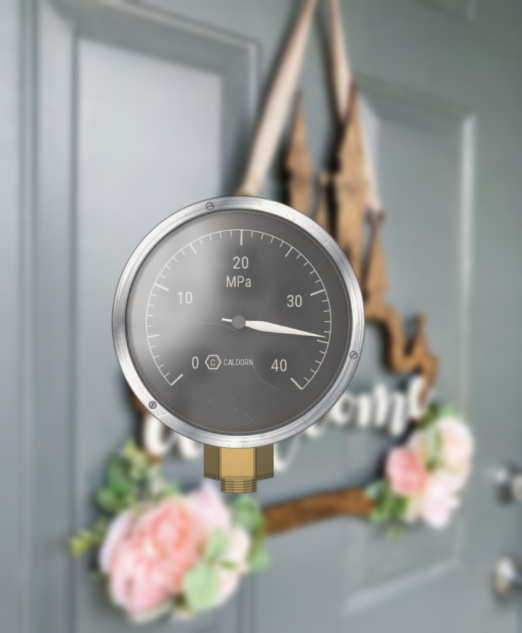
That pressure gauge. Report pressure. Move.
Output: 34.5 MPa
